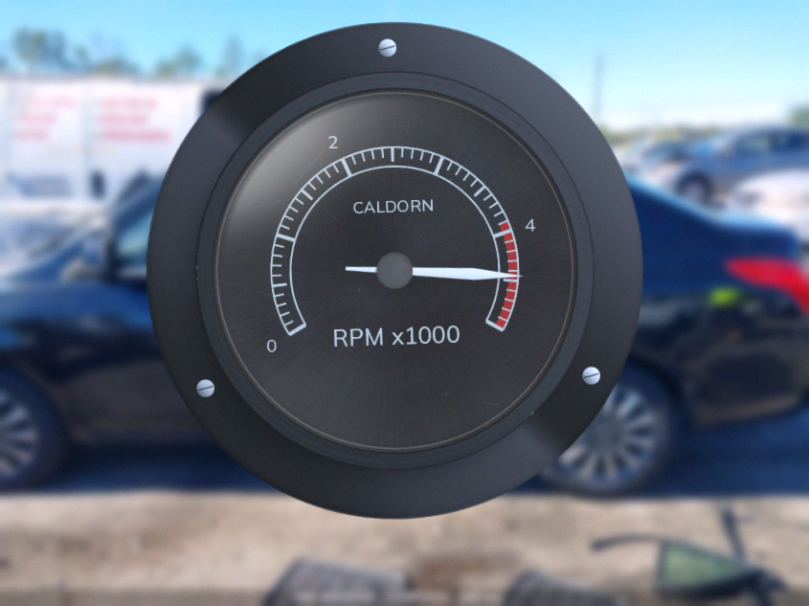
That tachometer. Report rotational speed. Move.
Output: 4450 rpm
